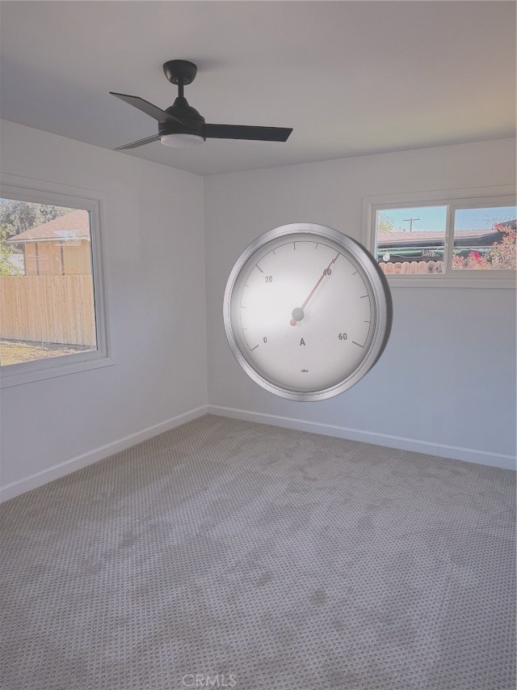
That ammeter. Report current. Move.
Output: 40 A
